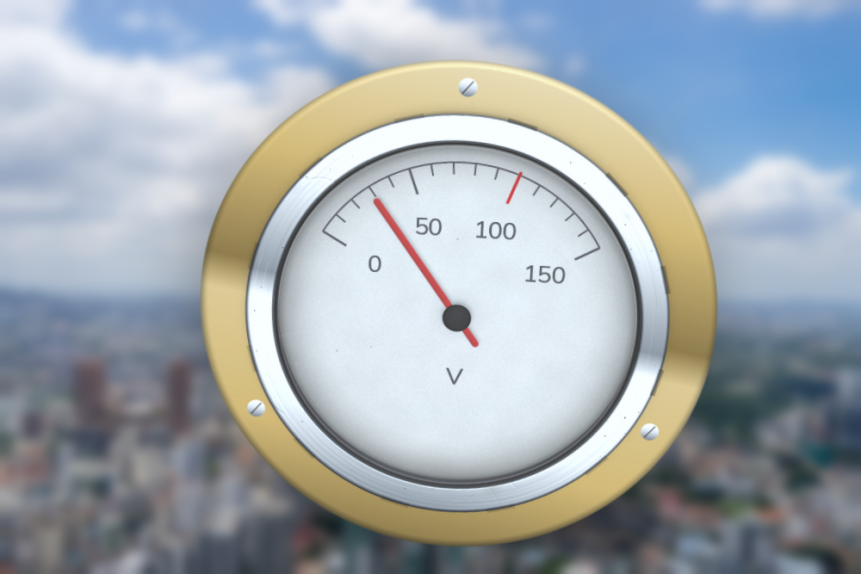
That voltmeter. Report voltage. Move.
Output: 30 V
